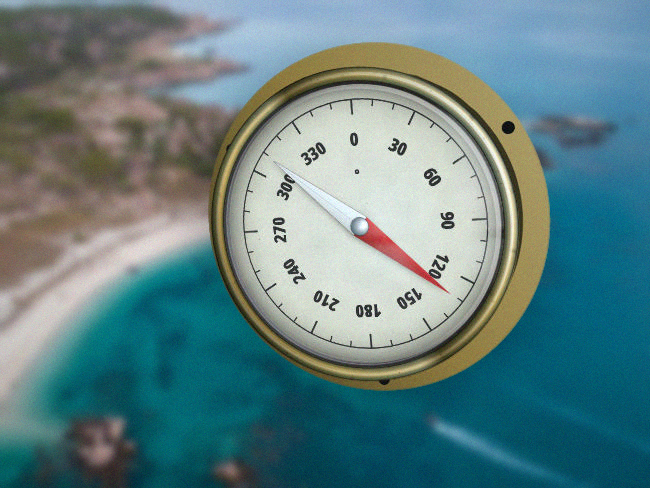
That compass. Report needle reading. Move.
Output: 130 °
